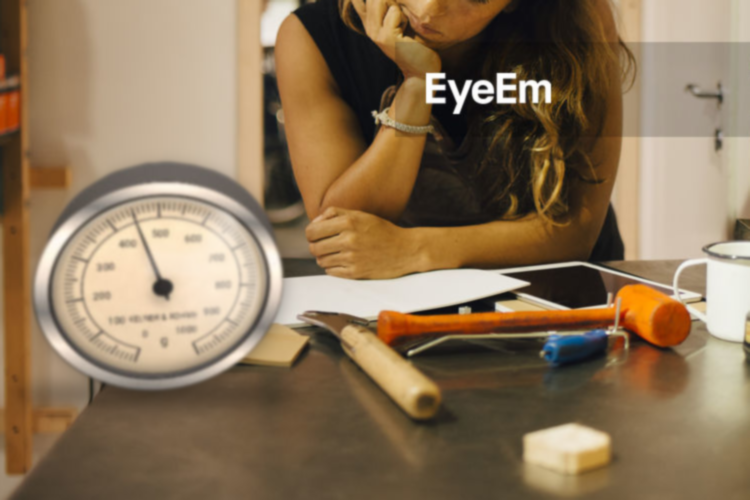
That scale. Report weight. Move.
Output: 450 g
